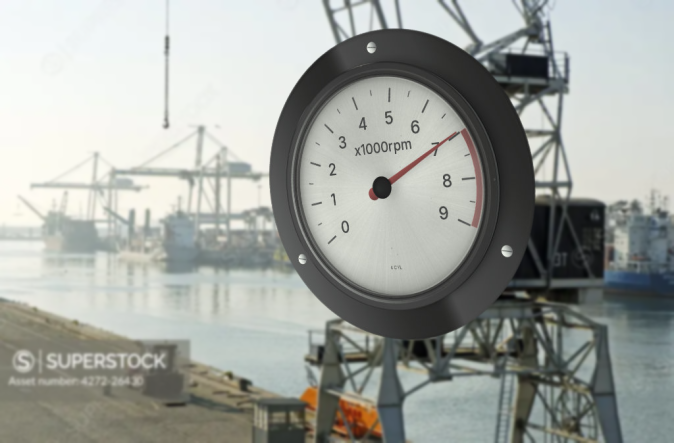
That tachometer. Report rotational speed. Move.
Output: 7000 rpm
